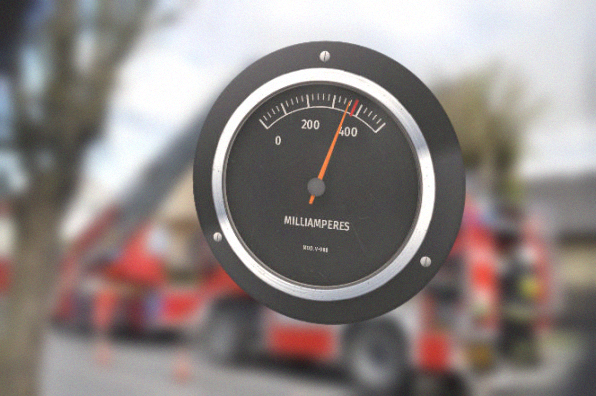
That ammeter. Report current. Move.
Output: 360 mA
